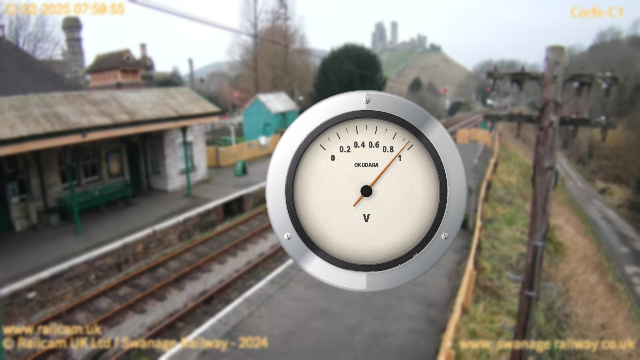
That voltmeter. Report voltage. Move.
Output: 0.95 V
